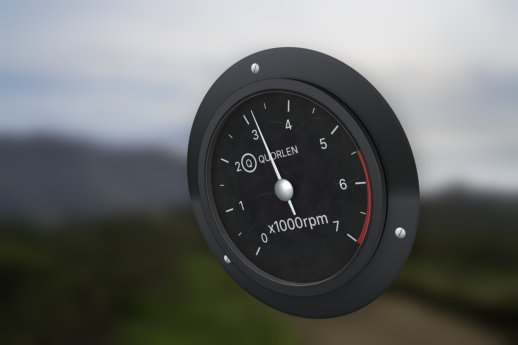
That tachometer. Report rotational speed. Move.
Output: 3250 rpm
